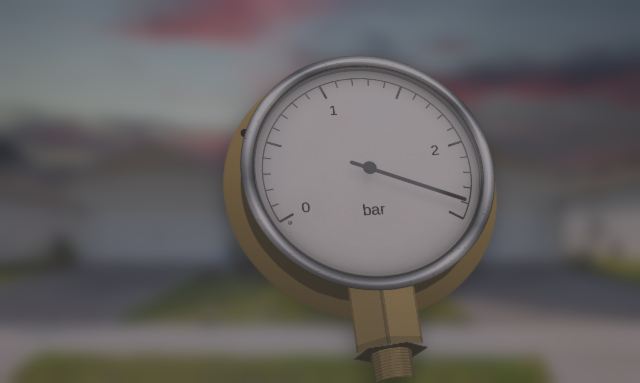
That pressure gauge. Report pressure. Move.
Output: 2.4 bar
